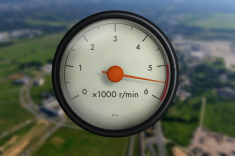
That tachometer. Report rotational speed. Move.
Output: 5500 rpm
